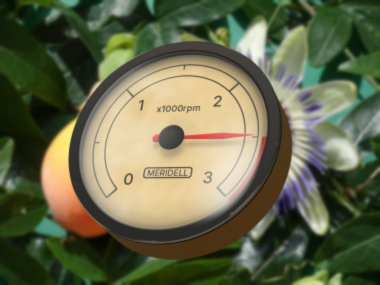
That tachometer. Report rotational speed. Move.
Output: 2500 rpm
